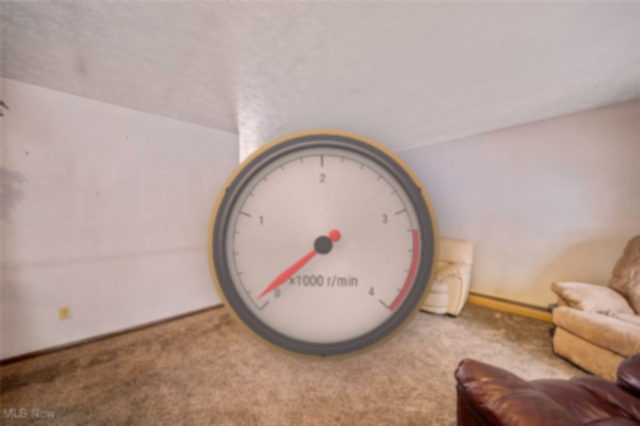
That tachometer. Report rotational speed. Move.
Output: 100 rpm
